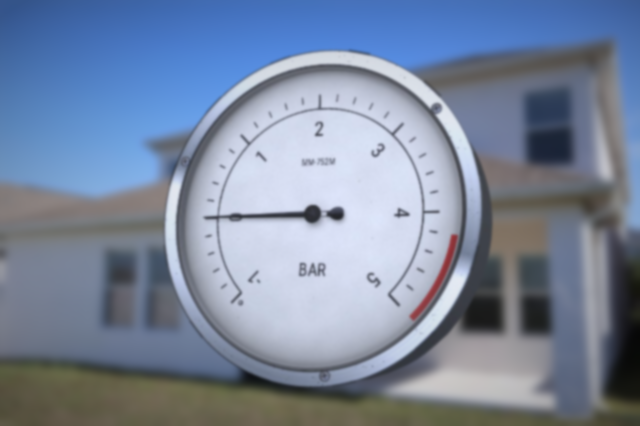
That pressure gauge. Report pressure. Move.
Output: 0 bar
